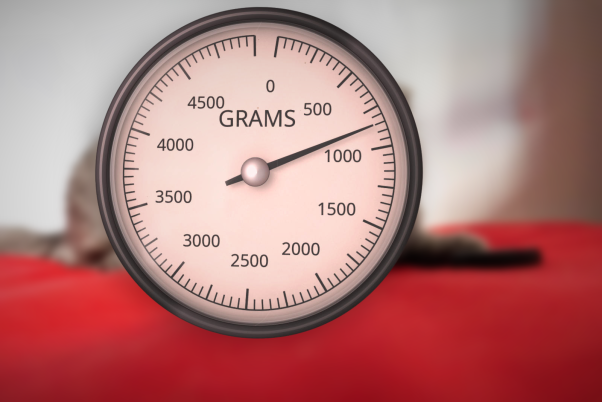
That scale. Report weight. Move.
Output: 850 g
